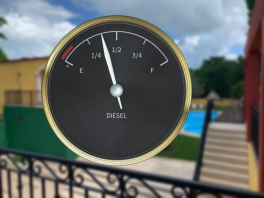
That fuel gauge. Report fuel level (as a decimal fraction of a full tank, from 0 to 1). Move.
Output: 0.375
